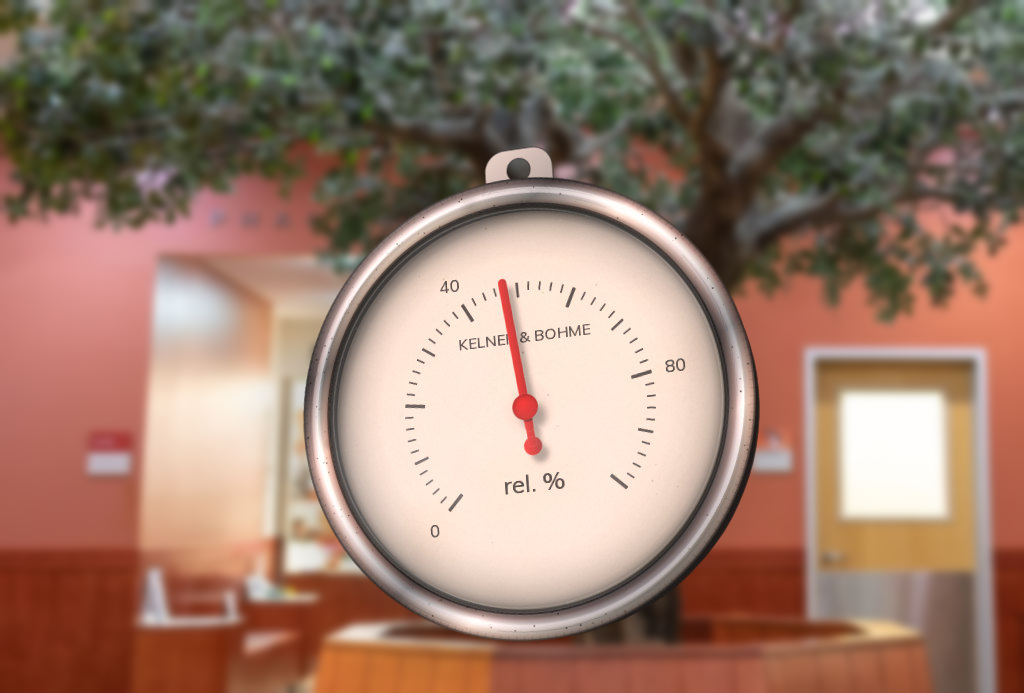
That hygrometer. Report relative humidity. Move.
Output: 48 %
